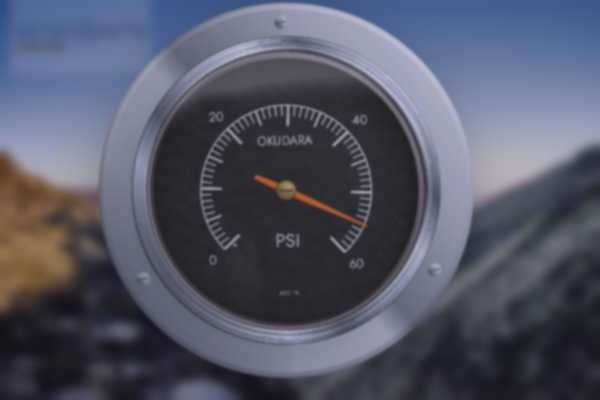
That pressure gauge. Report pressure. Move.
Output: 55 psi
